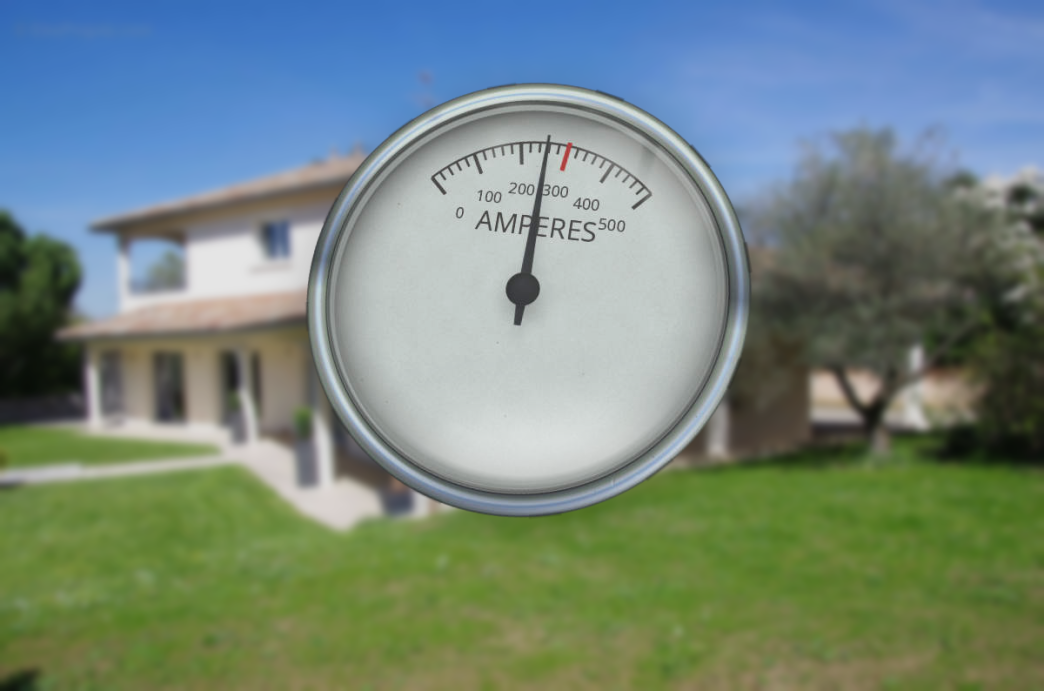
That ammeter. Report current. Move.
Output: 260 A
